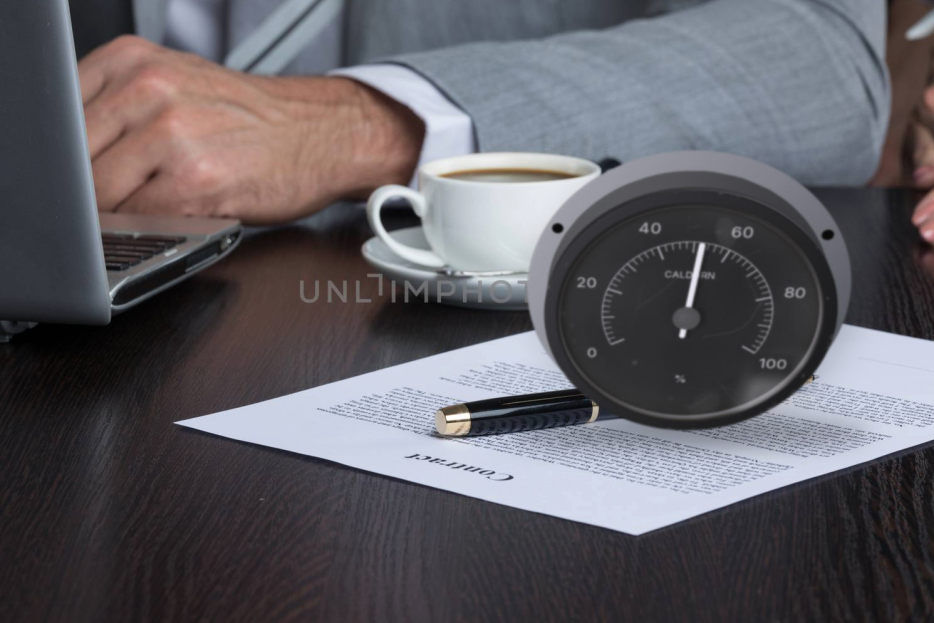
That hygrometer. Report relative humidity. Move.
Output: 52 %
